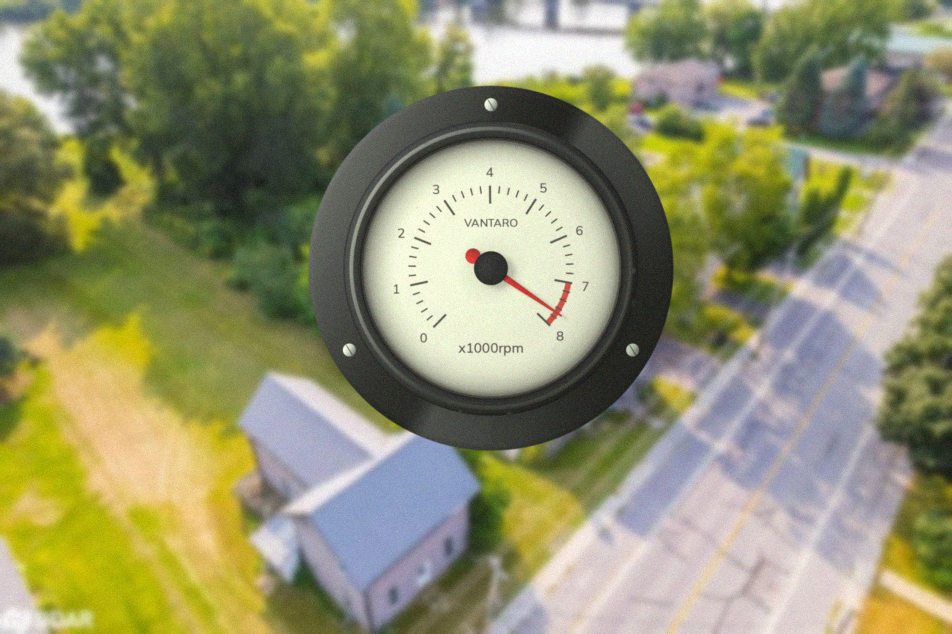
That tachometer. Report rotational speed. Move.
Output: 7700 rpm
